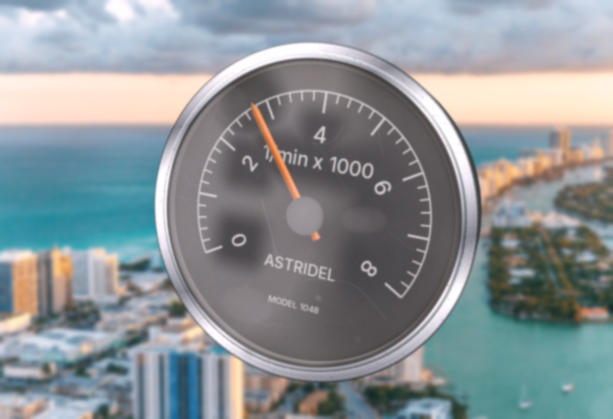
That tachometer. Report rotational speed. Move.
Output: 2800 rpm
